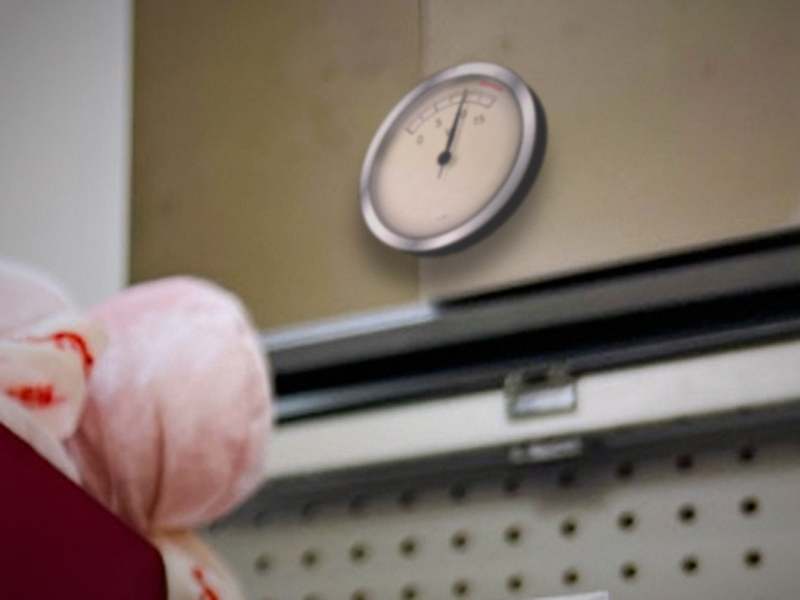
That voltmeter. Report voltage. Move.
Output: 10 V
